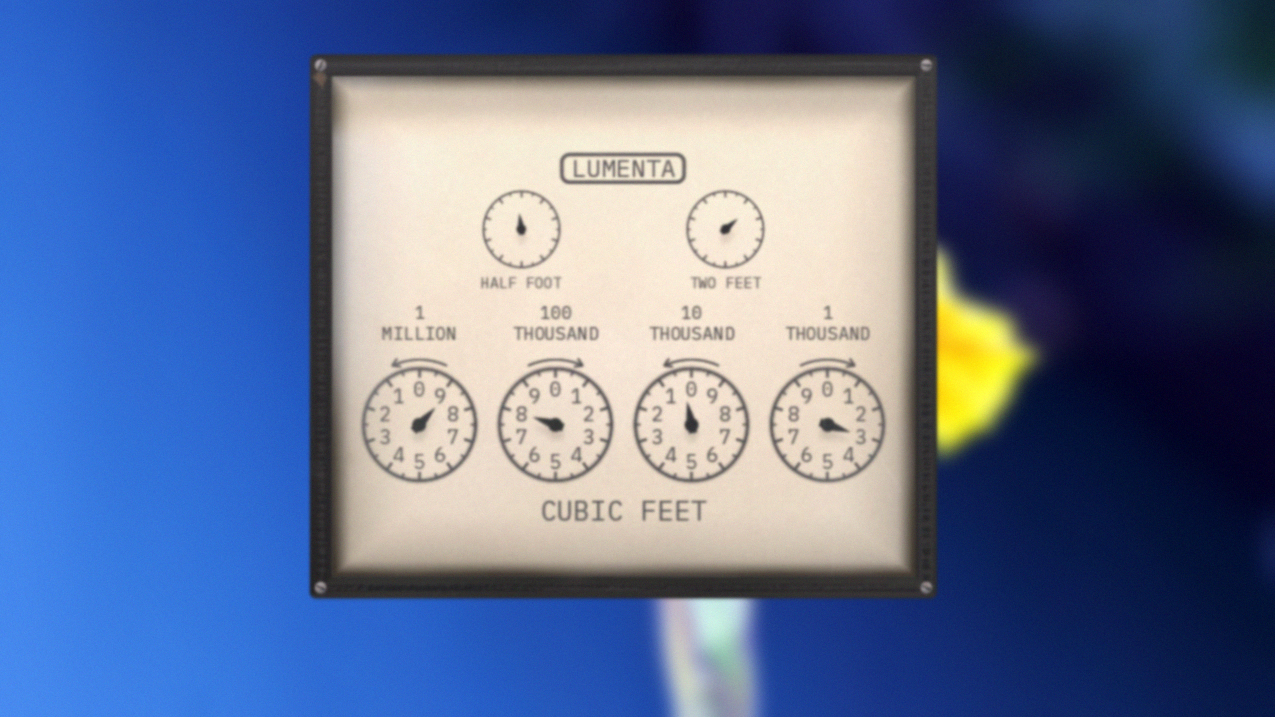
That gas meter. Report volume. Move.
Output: 880300 ft³
